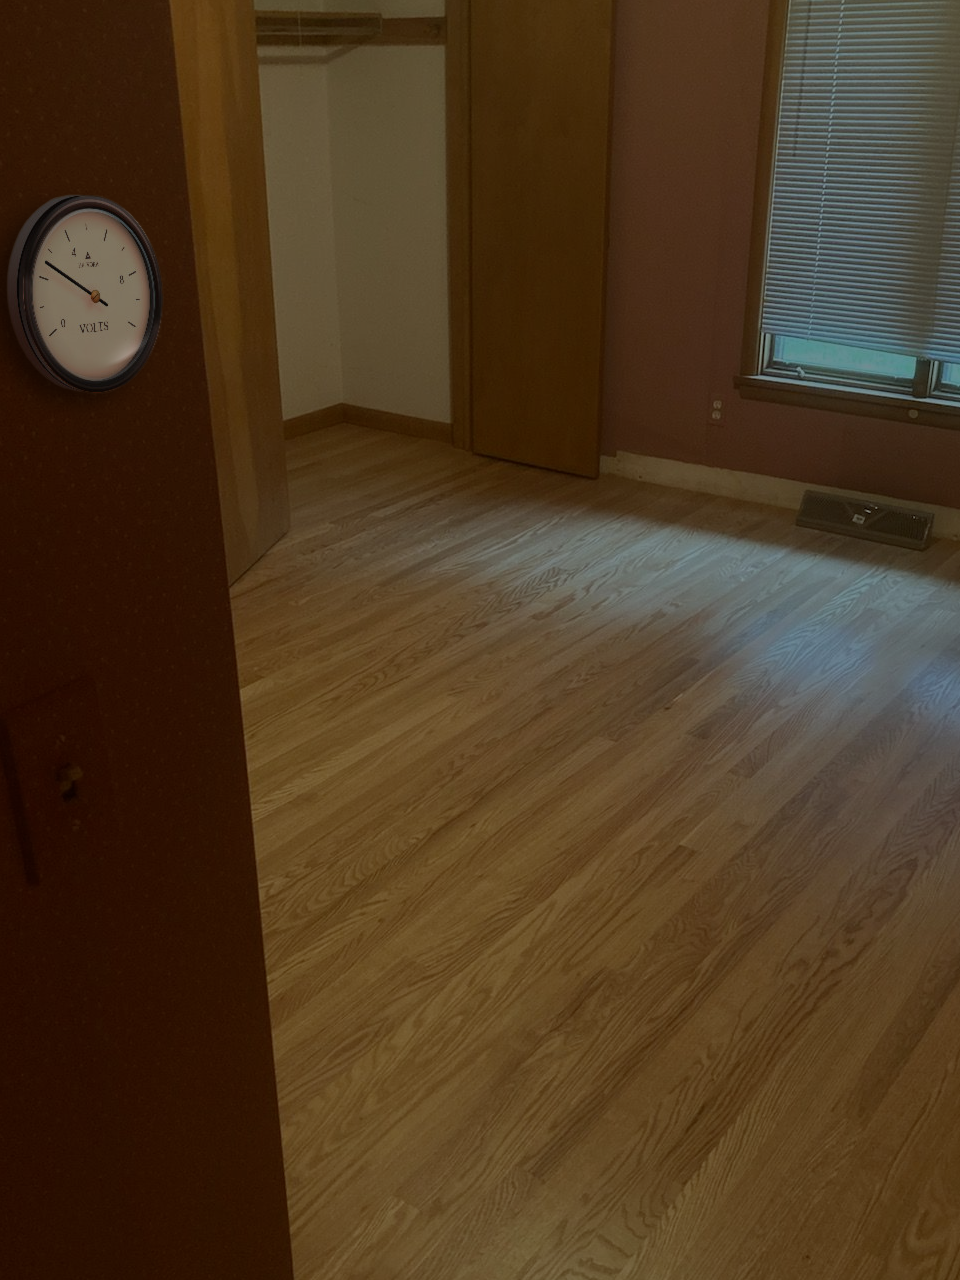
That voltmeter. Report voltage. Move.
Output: 2.5 V
